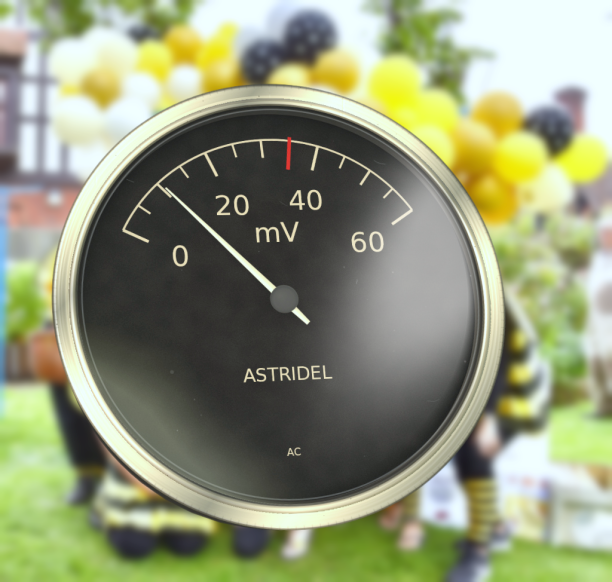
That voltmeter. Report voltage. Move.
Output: 10 mV
